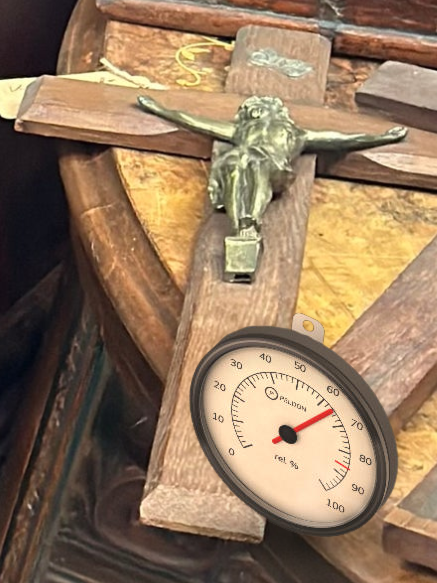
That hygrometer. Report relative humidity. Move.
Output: 64 %
